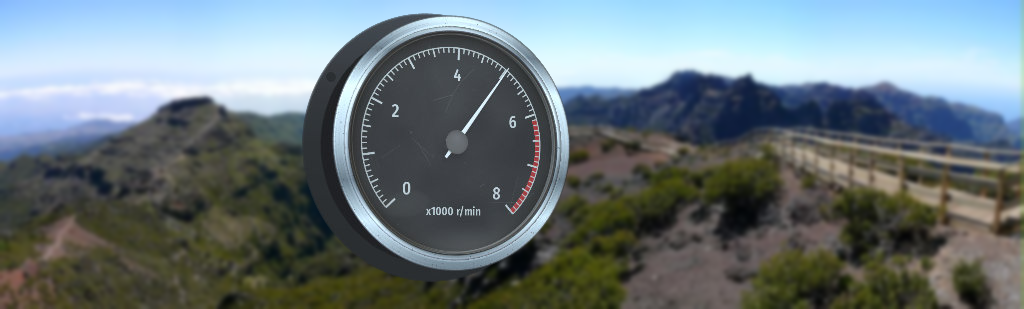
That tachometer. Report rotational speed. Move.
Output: 5000 rpm
